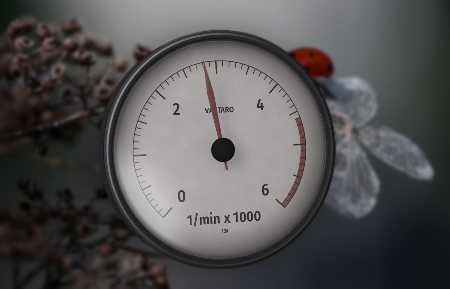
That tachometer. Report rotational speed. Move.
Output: 2800 rpm
